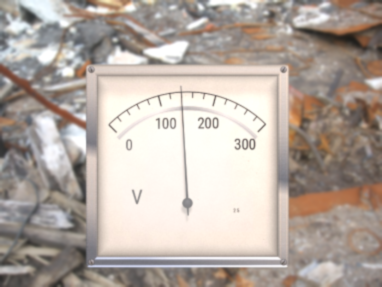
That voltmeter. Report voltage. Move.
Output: 140 V
